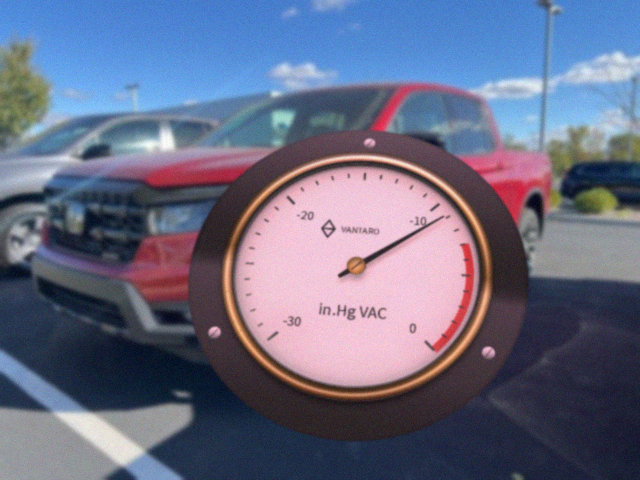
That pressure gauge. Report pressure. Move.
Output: -9 inHg
